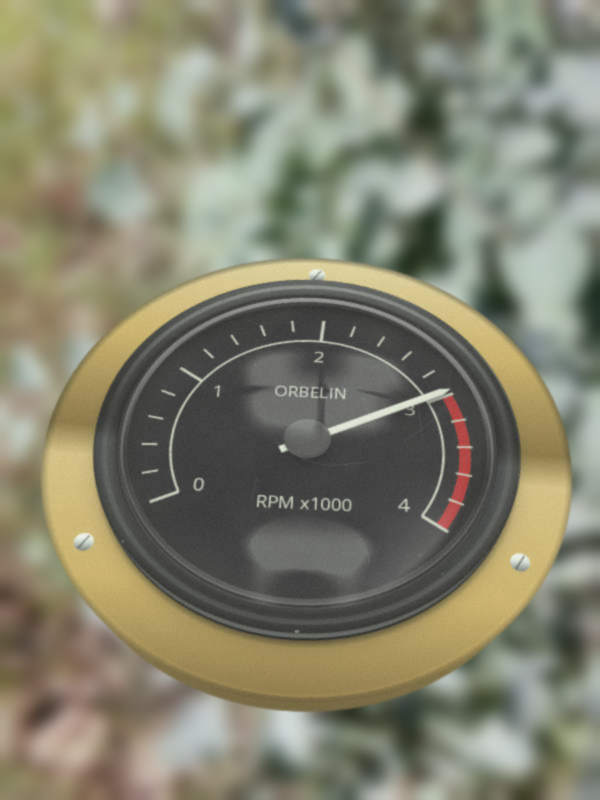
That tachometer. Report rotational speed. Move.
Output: 3000 rpm
